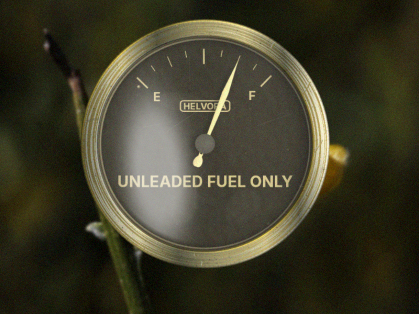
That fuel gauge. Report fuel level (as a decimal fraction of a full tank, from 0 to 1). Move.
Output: 0.75
